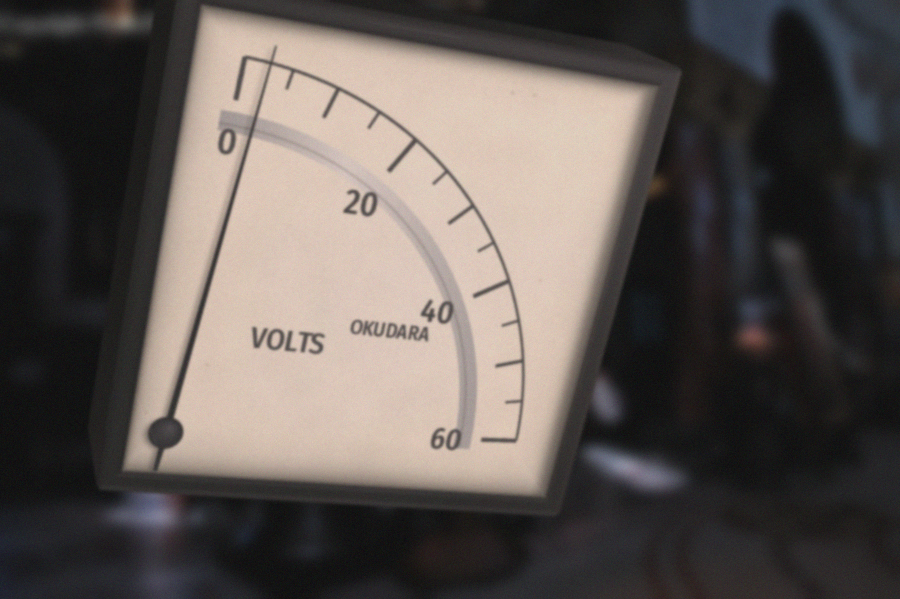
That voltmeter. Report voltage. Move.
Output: 2.5 V
